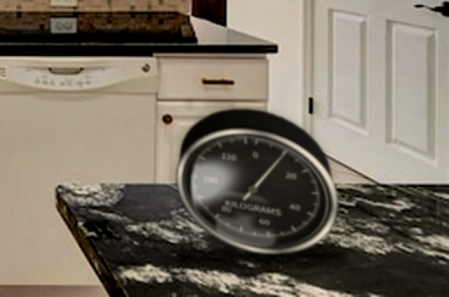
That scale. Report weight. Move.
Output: 10 kg
